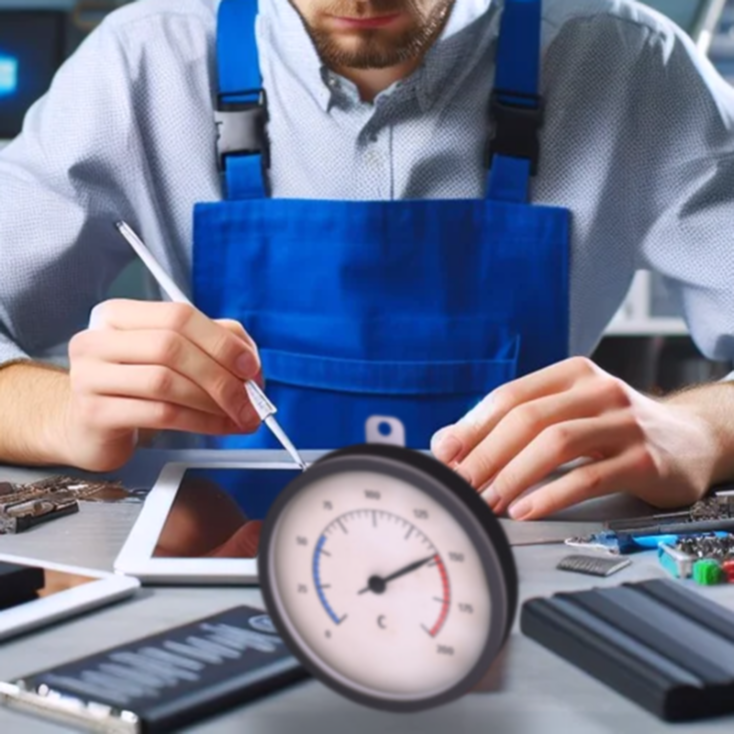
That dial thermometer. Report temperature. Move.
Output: 145 °C
